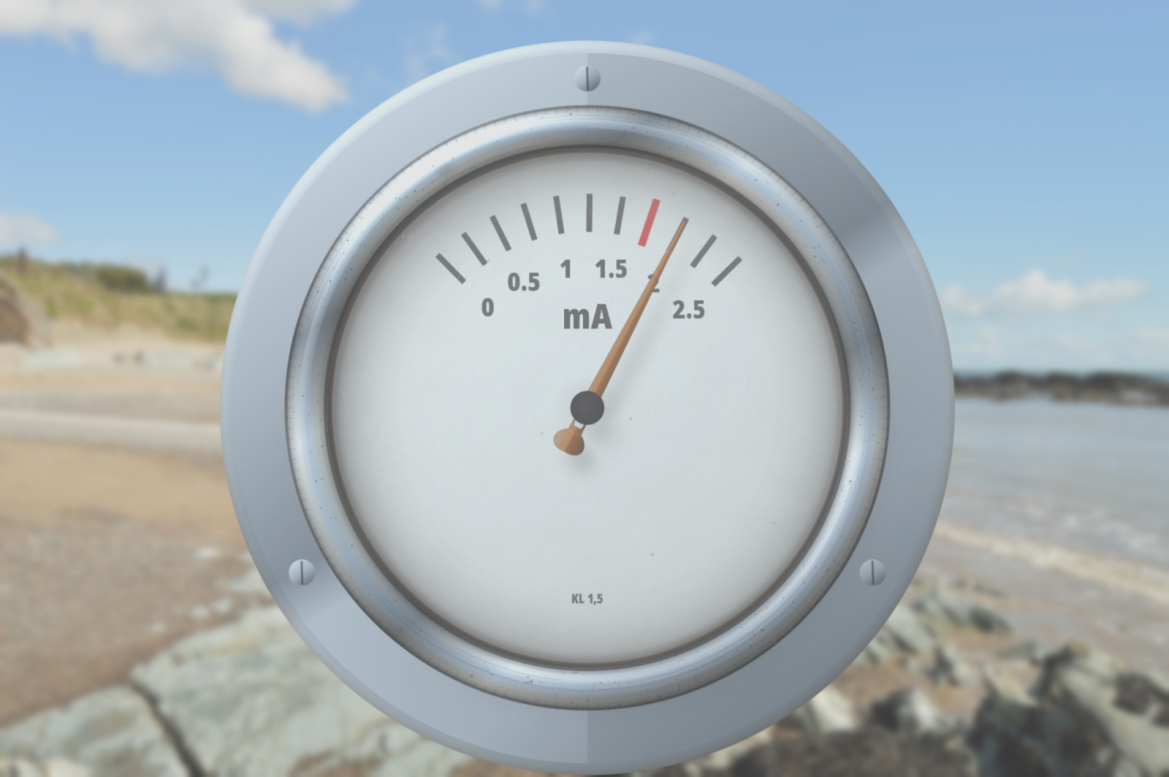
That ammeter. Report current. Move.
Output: 2 mA
